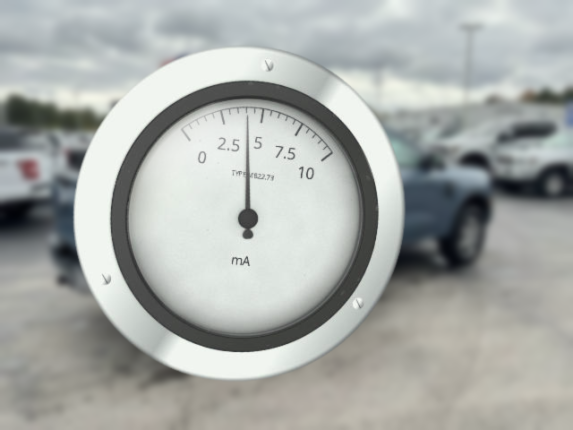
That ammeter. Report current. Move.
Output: 4 mA
